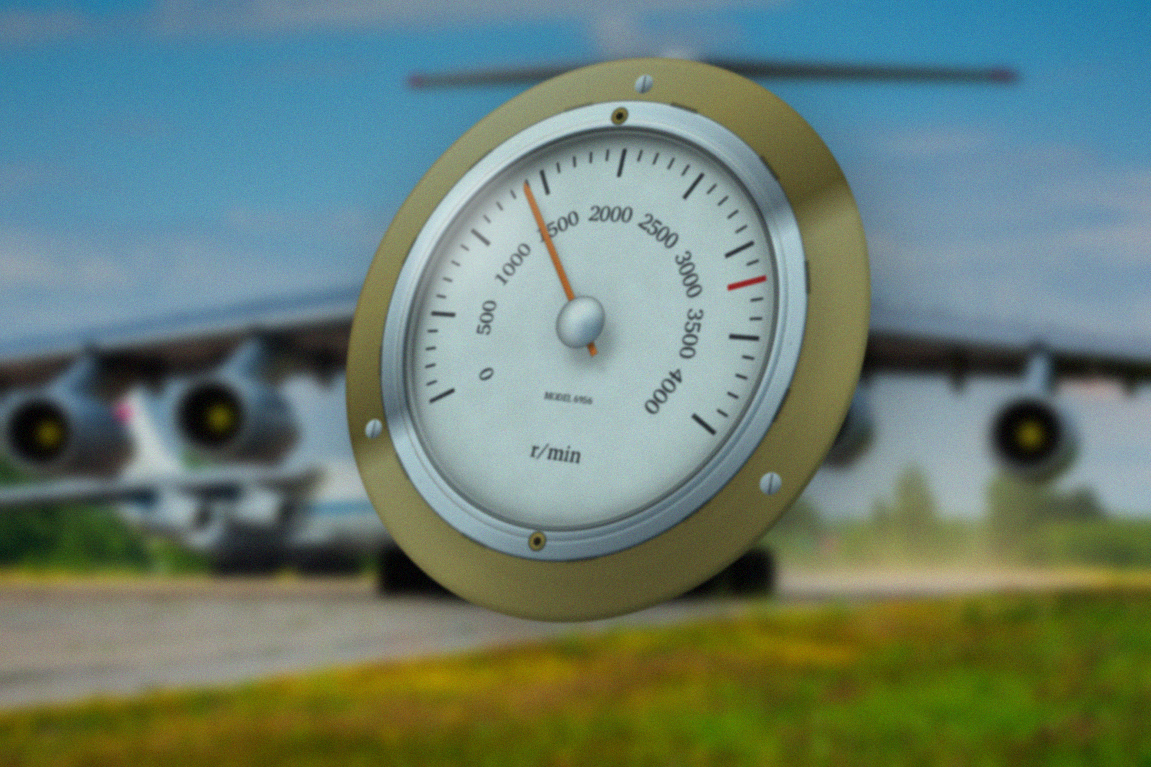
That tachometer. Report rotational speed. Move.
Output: 1400 rpm
